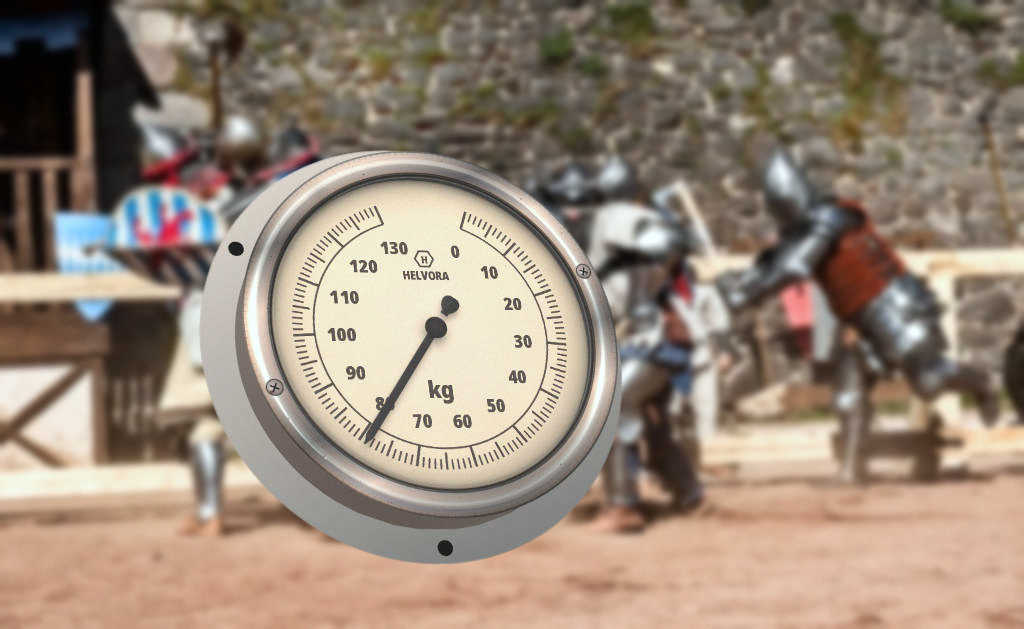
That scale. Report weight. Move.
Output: 79 kg
